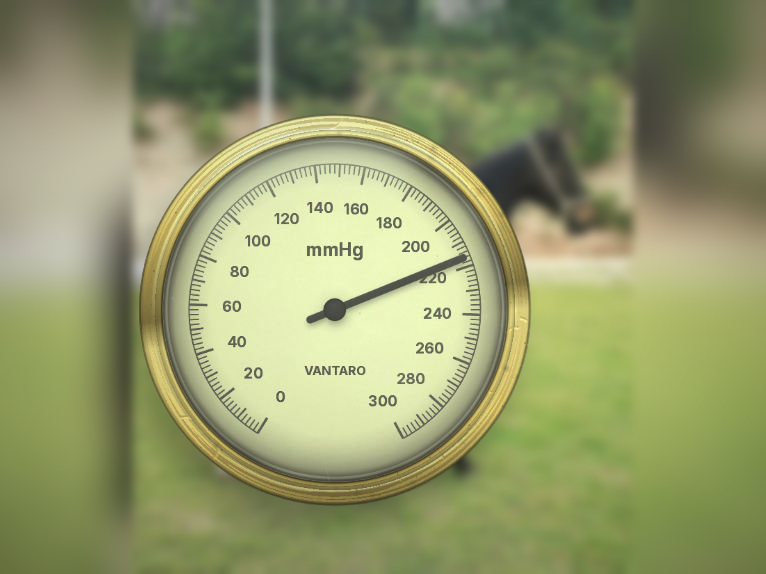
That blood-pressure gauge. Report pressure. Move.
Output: 216 mmHg
